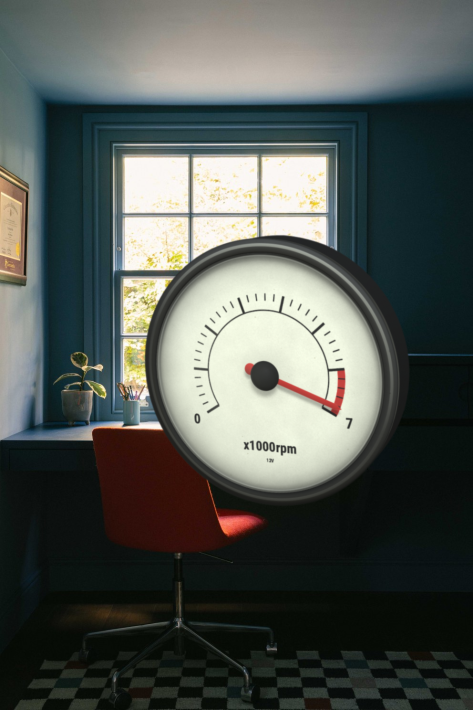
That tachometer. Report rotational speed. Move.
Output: 6800 rpm
